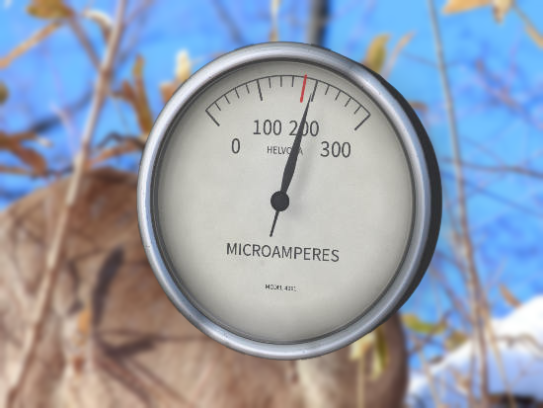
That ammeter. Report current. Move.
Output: 200 µA
